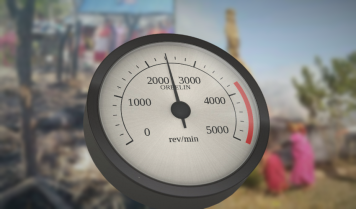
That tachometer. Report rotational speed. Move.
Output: 2400 rpm
